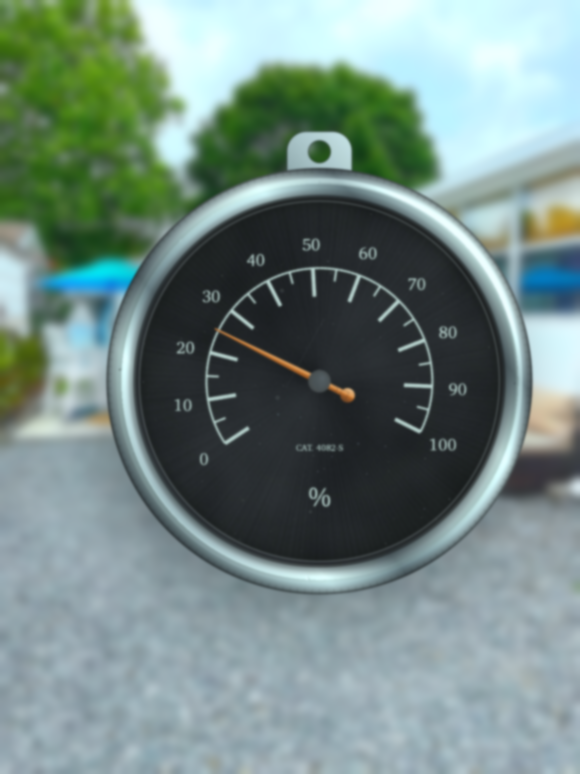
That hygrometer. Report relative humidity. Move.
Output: 25 %
